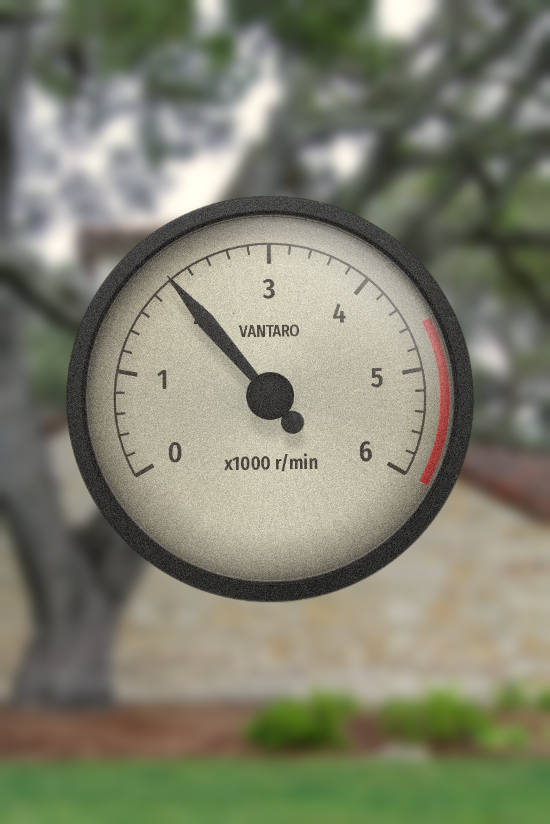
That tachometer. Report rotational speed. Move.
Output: 2000 rpm
